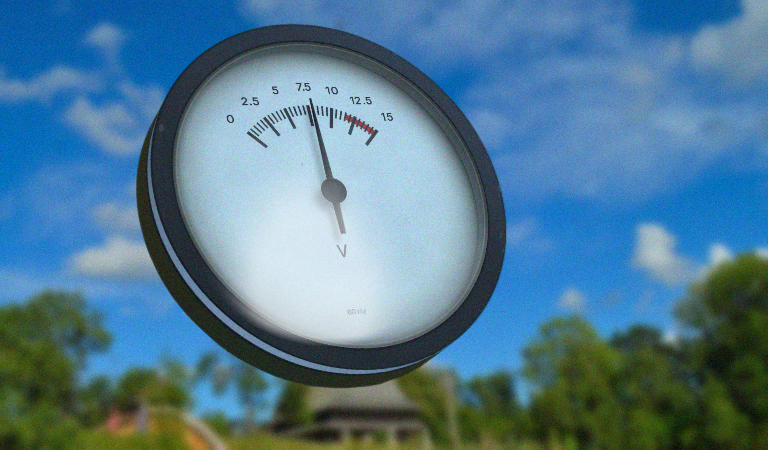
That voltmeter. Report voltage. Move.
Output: 7.5 V
